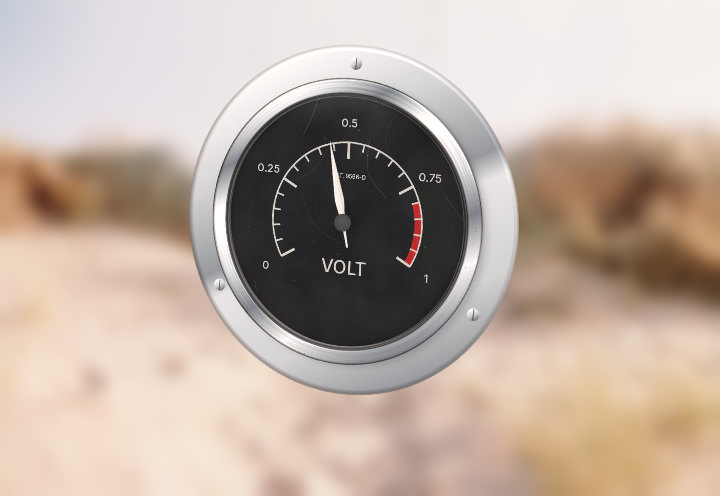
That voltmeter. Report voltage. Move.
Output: 0.45 V
